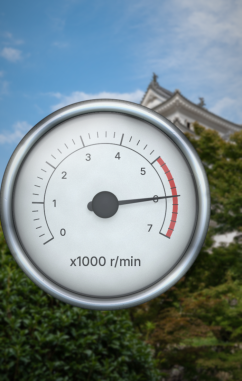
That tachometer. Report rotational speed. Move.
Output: 6000 rpm
